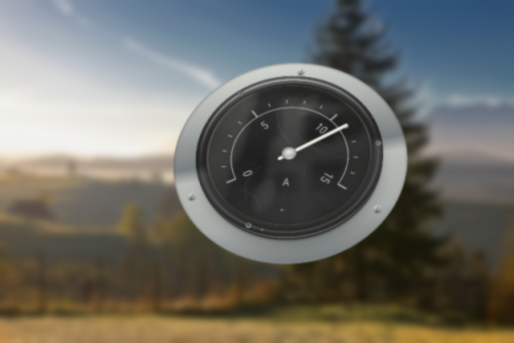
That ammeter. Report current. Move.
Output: 11 A
